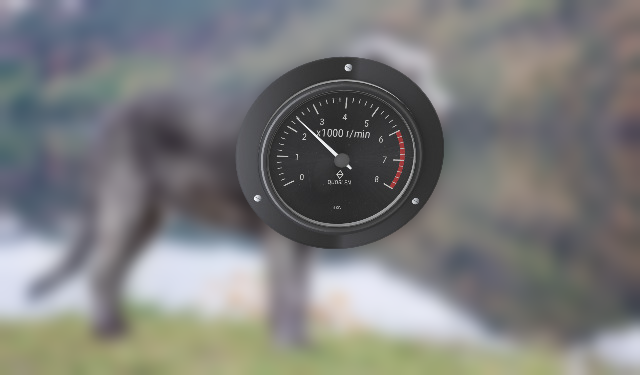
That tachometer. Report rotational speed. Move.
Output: 2400 rpm
